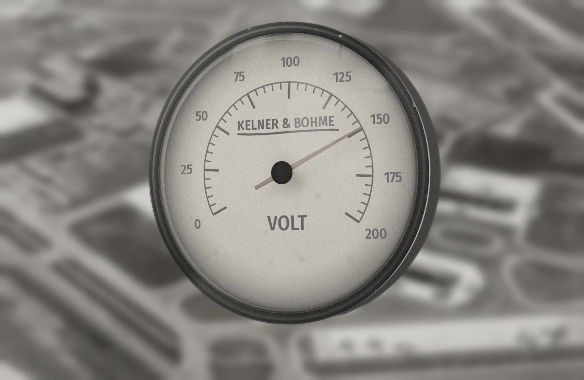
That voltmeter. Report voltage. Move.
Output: 150 V
